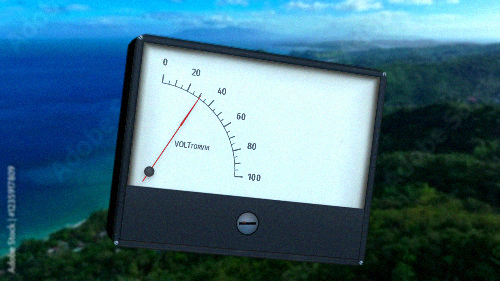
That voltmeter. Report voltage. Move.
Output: 30 V
